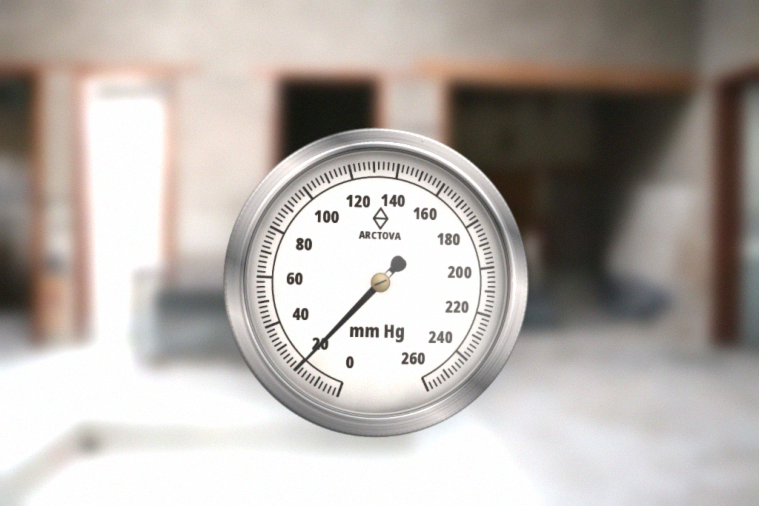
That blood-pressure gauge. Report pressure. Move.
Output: 20 mmHg
